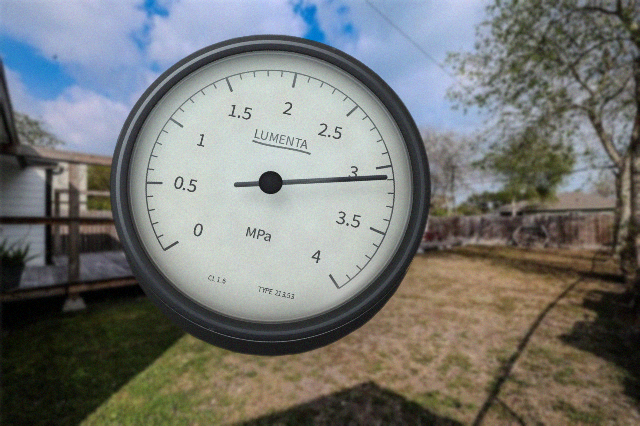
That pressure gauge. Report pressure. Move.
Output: 3.1 MPa
